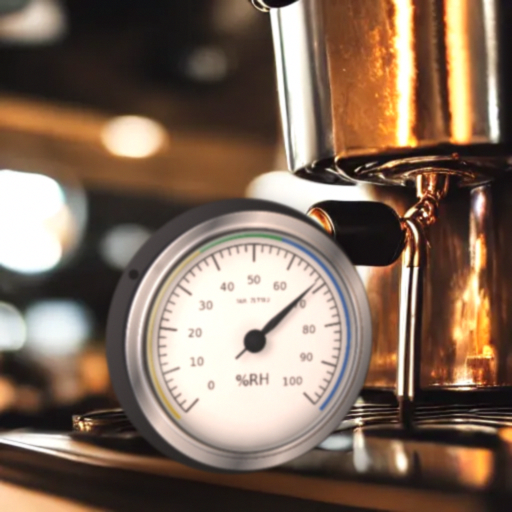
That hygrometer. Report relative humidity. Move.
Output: 68 %
